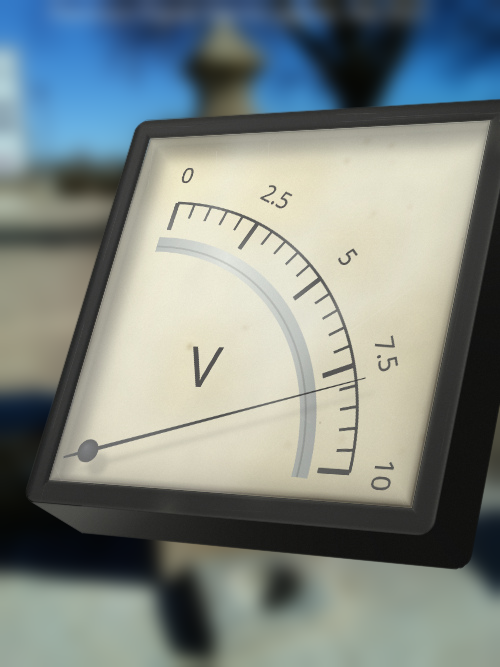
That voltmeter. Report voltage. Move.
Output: 8 V
